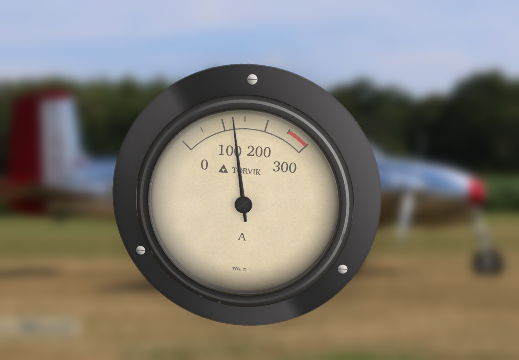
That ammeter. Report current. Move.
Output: 125 A
